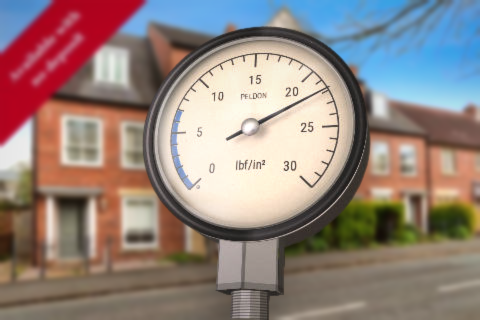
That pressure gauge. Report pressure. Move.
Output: 22 psi
